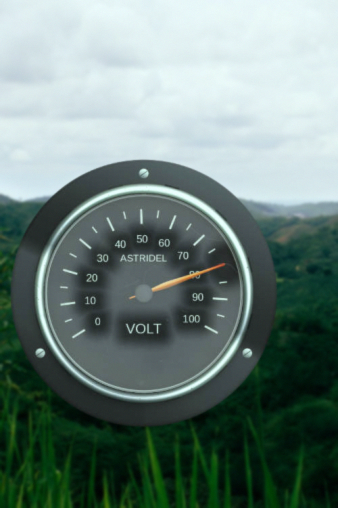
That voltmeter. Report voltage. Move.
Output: 80 V
